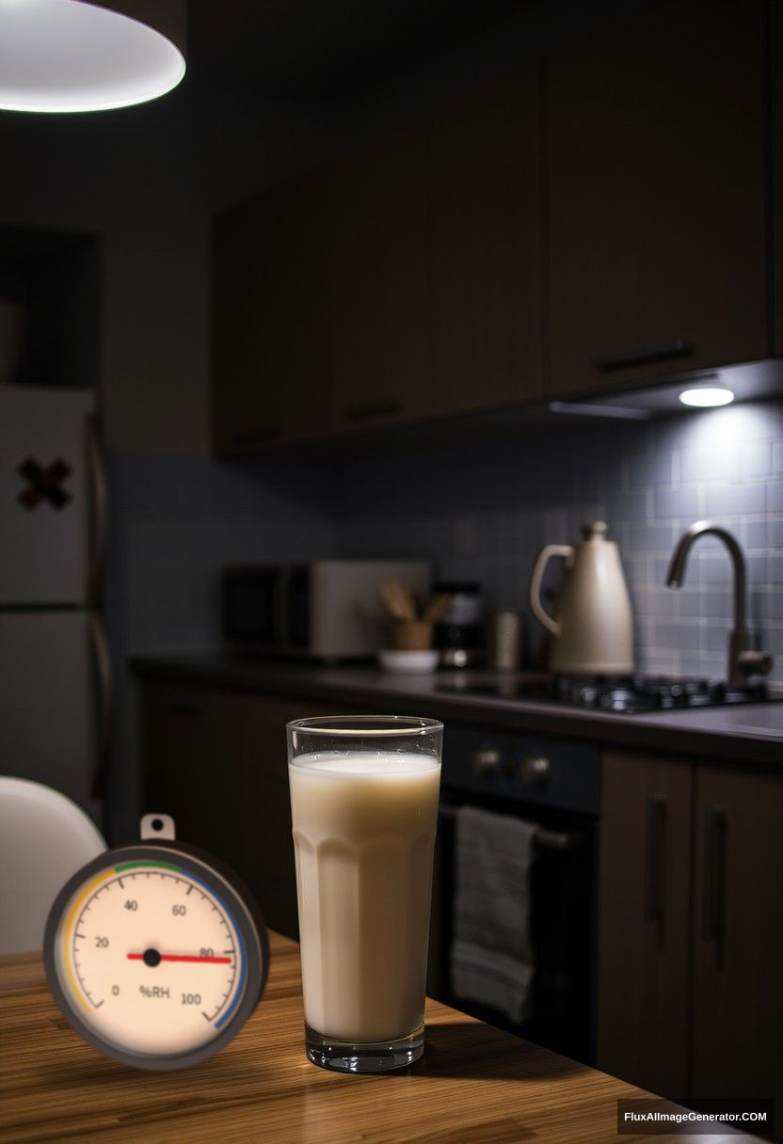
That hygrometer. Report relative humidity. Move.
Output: 82 %
